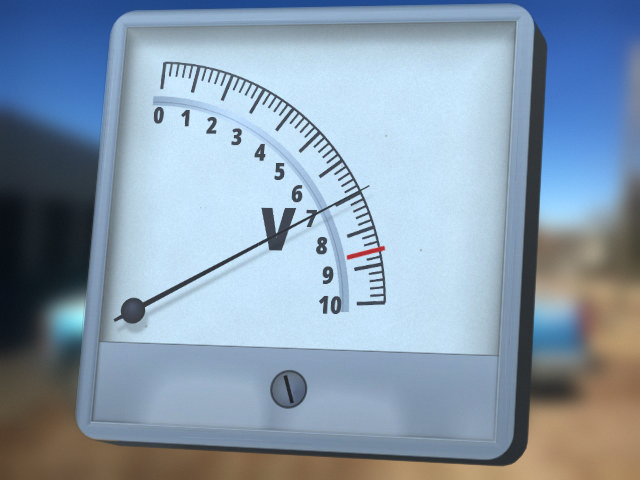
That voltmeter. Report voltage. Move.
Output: 7 V
